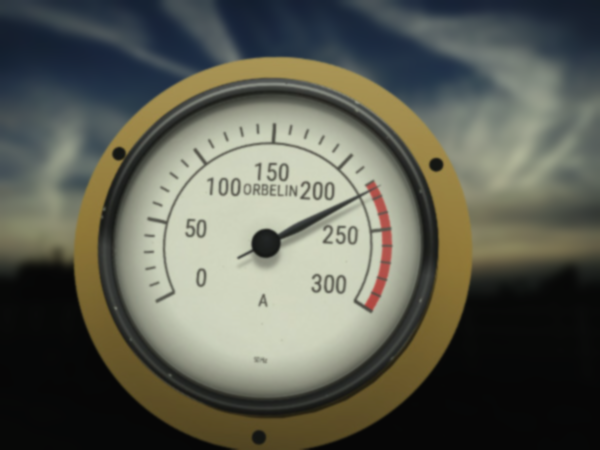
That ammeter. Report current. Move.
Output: 225 A
